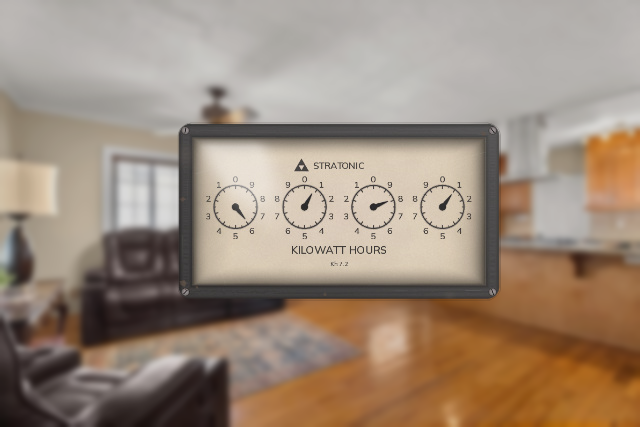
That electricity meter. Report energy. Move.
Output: 6081 kWh
